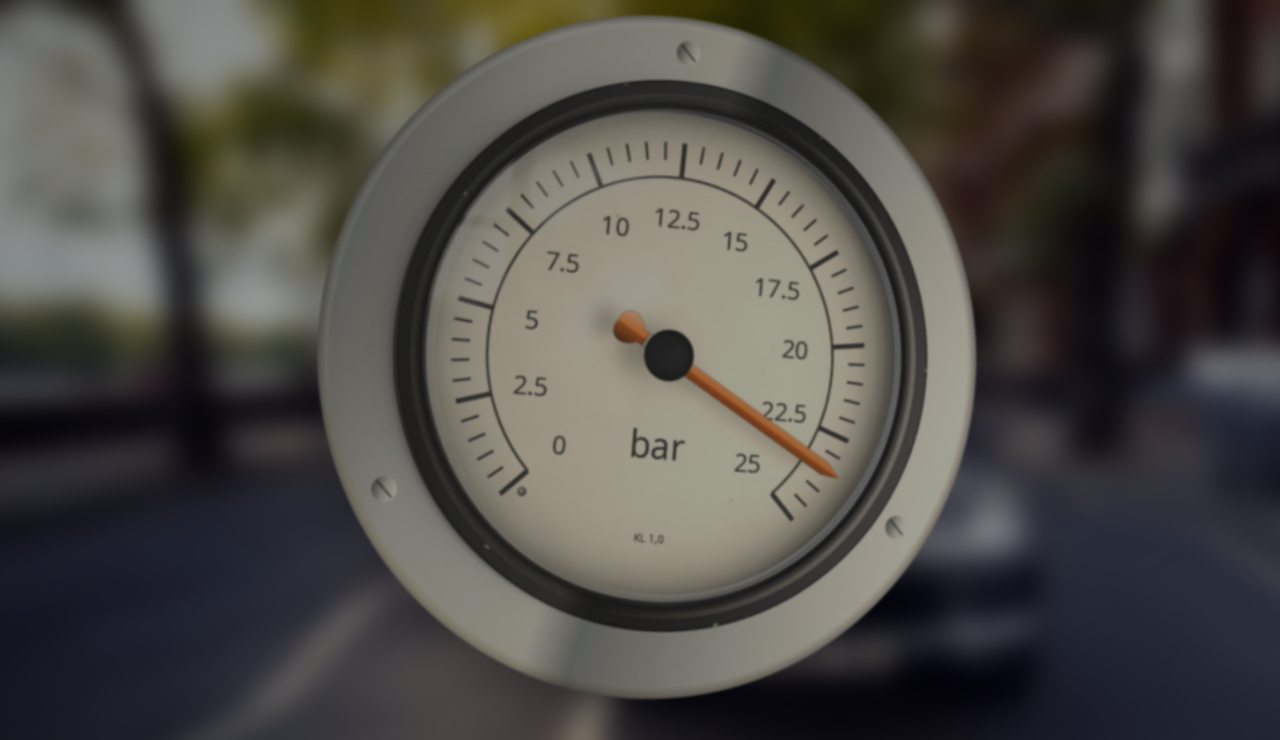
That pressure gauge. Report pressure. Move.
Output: 23.5 bar
